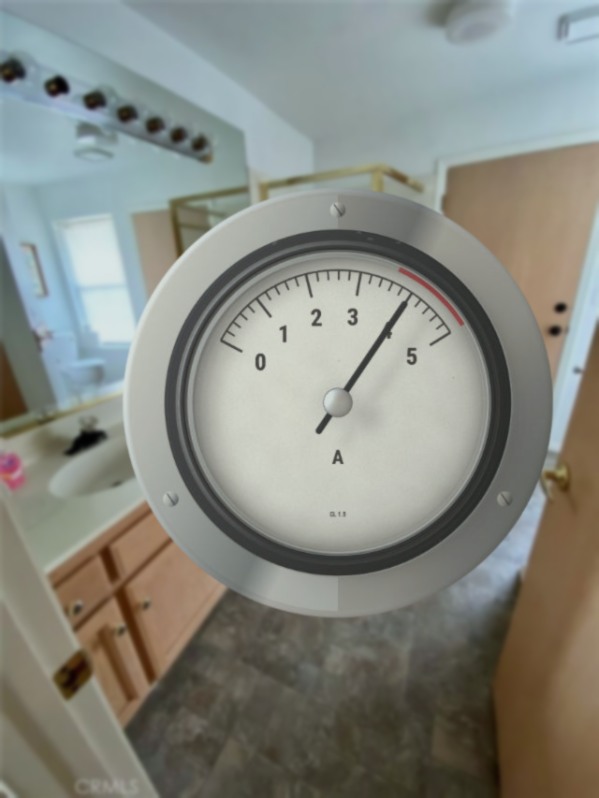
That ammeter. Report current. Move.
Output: 4 A
